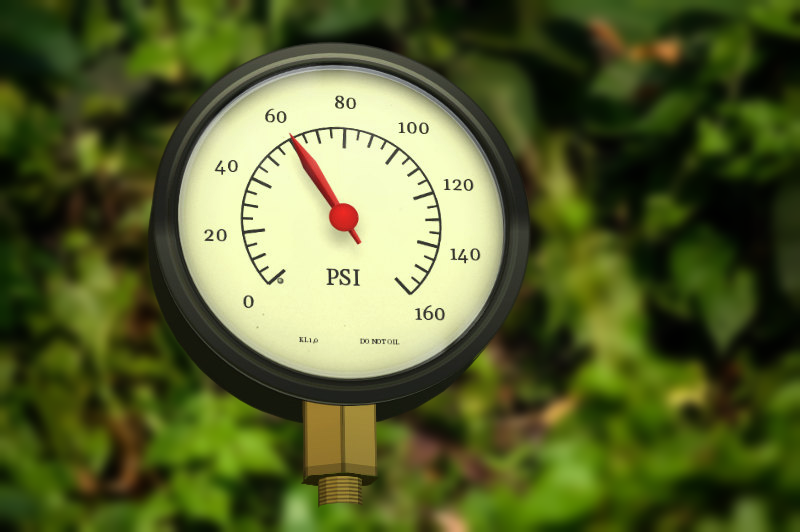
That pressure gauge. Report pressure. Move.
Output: 60 psi
